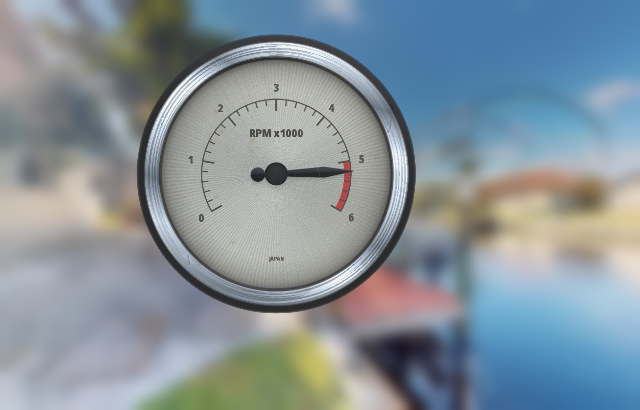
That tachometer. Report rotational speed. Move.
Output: 5200 rpm
